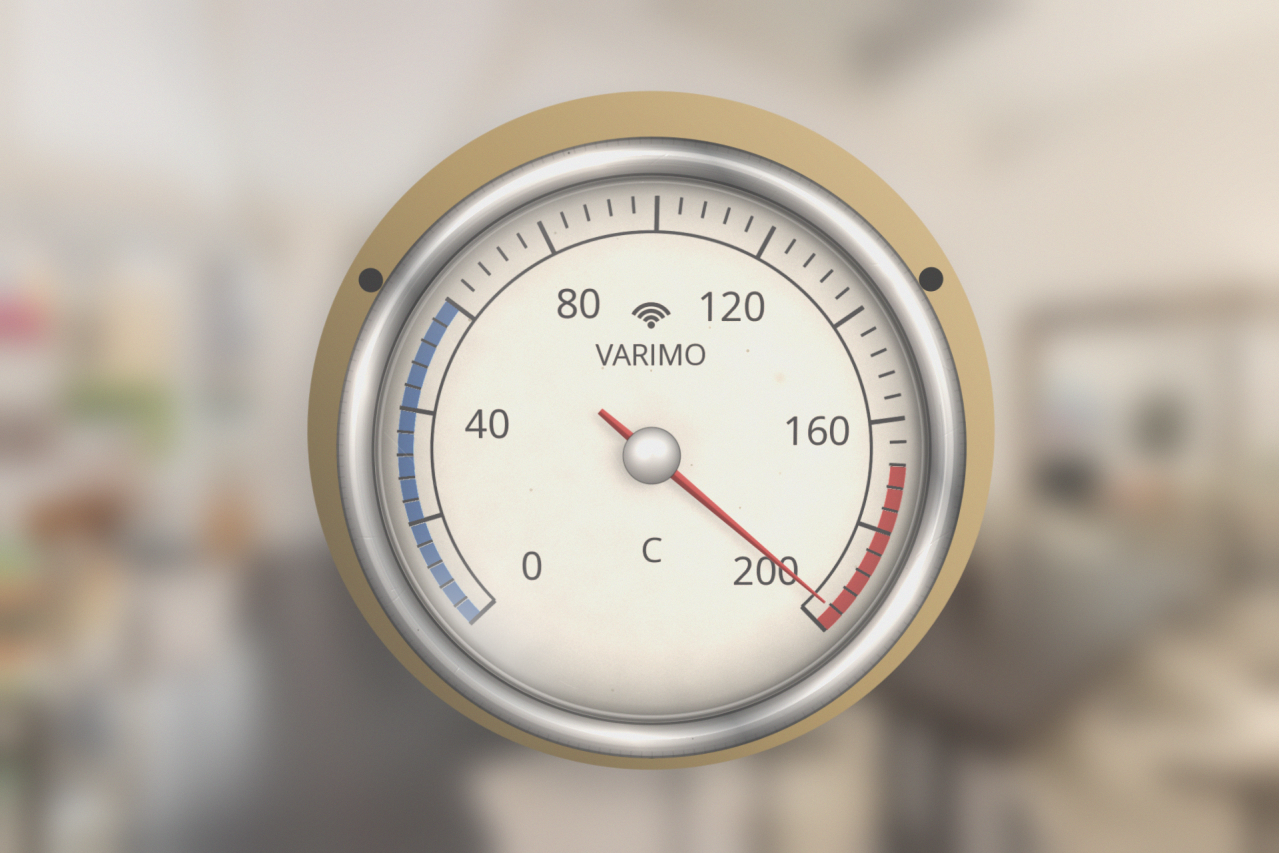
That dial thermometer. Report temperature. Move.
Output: 196 °C
